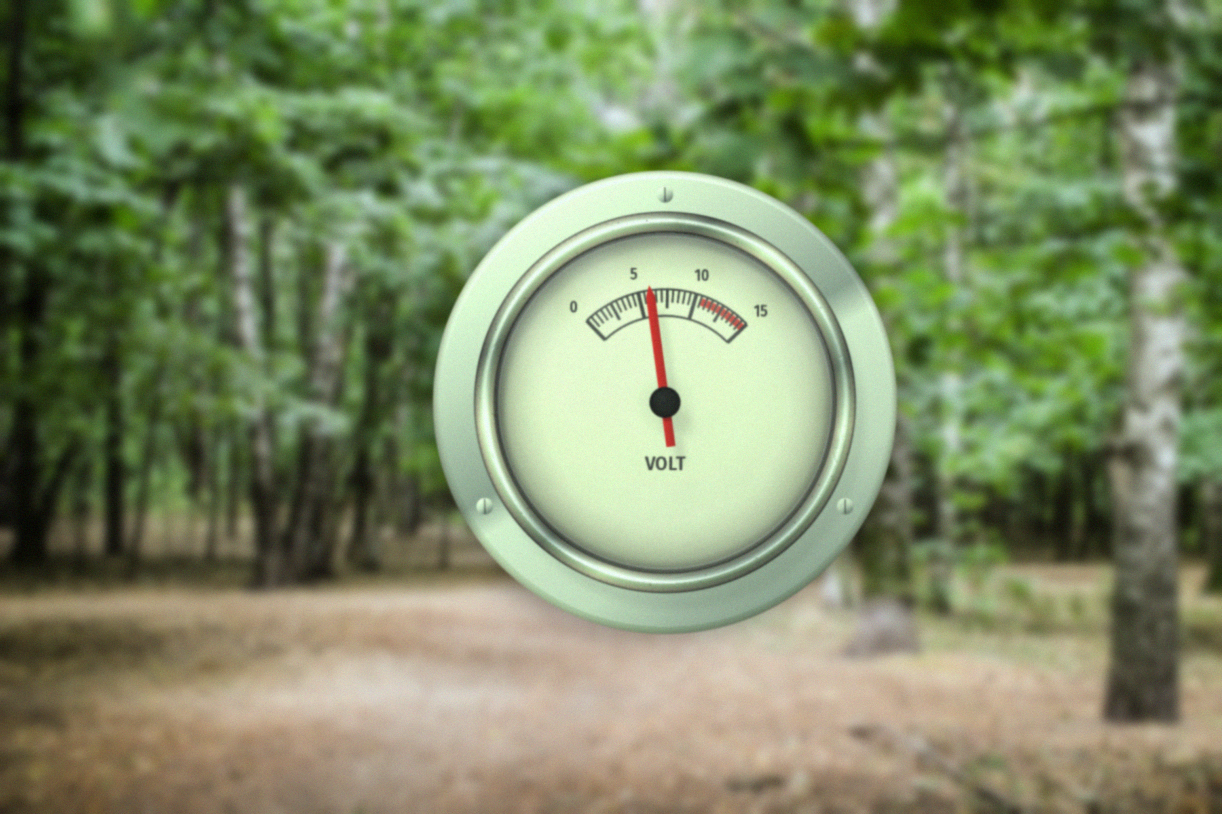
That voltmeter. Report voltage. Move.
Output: 6 V
